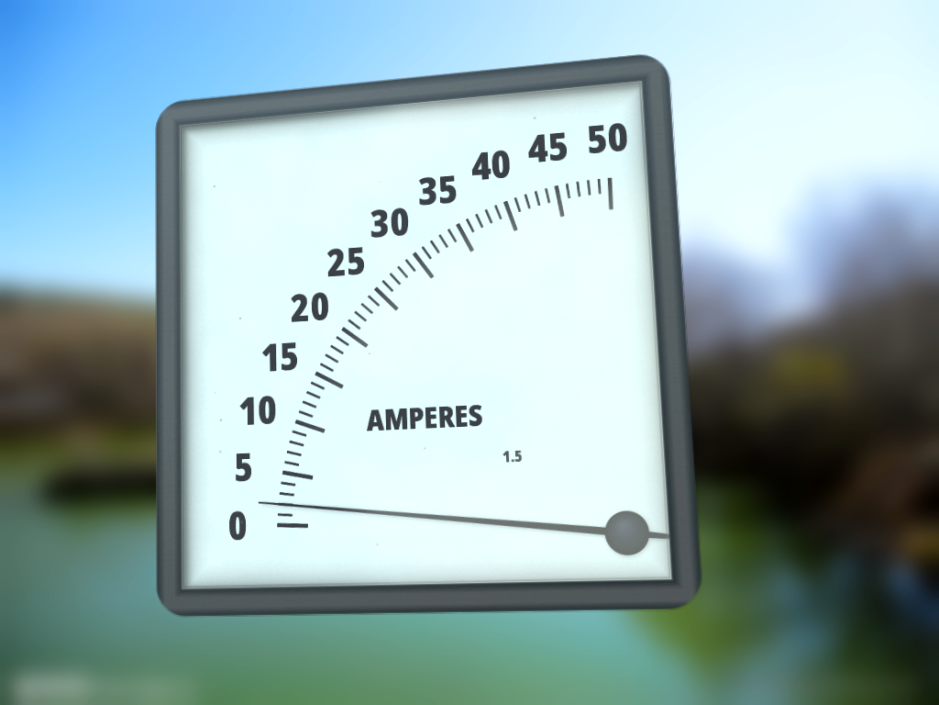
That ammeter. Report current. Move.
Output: 2 A
